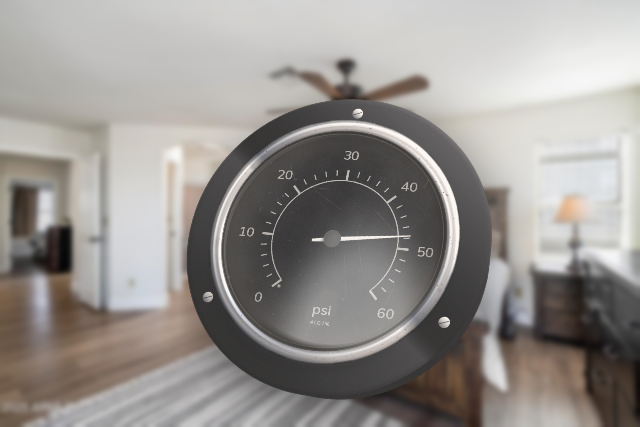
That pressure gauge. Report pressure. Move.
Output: 48 psi
